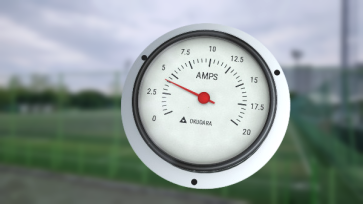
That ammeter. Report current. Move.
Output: 4 A
